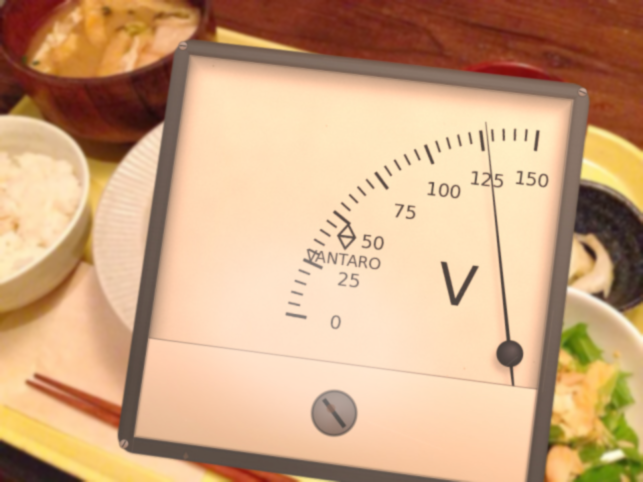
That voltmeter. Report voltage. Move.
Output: 127.5 V
